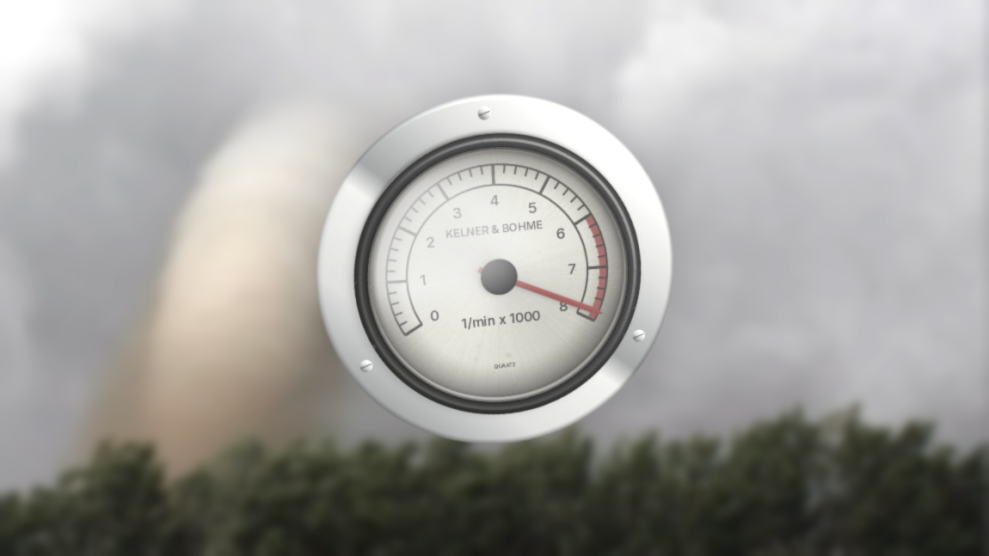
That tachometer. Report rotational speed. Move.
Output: 7800 rpm
